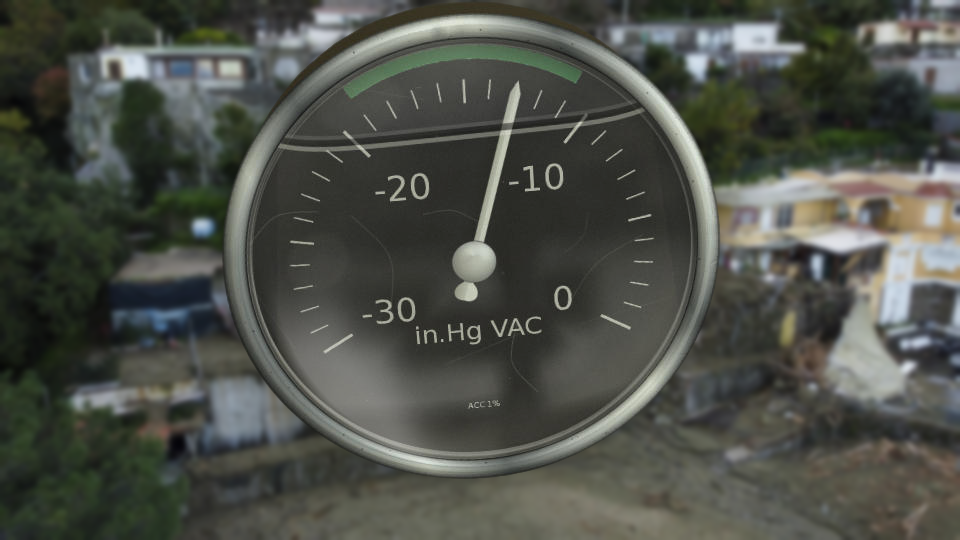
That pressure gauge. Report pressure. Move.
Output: -13 inHg
